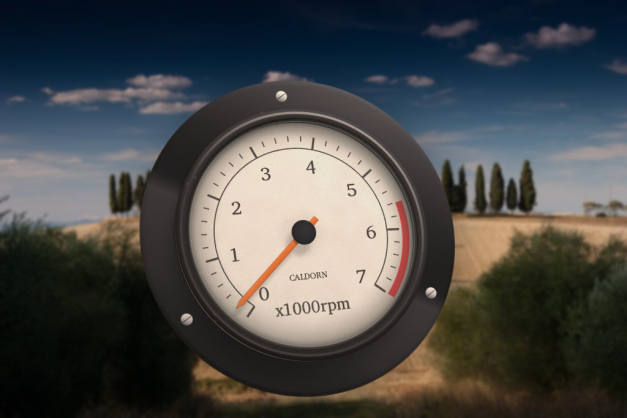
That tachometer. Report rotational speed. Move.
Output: 200 rpm
